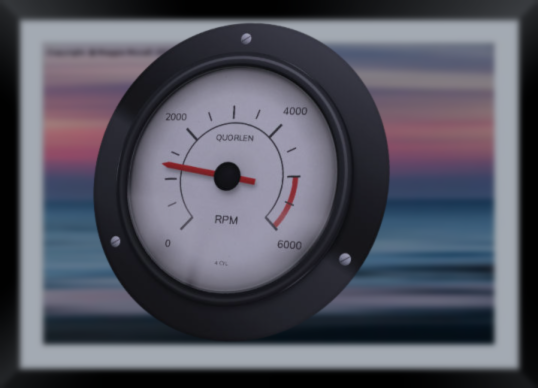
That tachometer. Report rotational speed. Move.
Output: 1250 rpm
